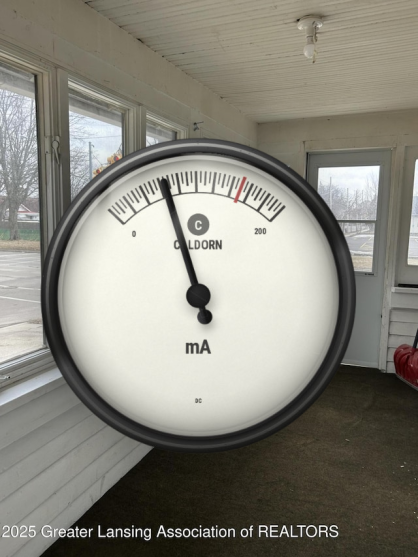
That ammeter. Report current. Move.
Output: 65 mA
